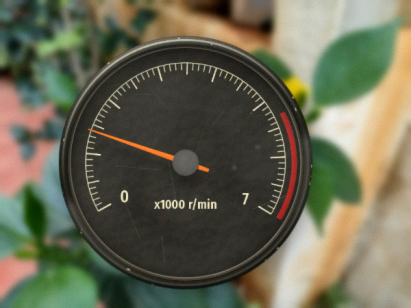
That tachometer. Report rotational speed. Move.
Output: 1400 rpm
